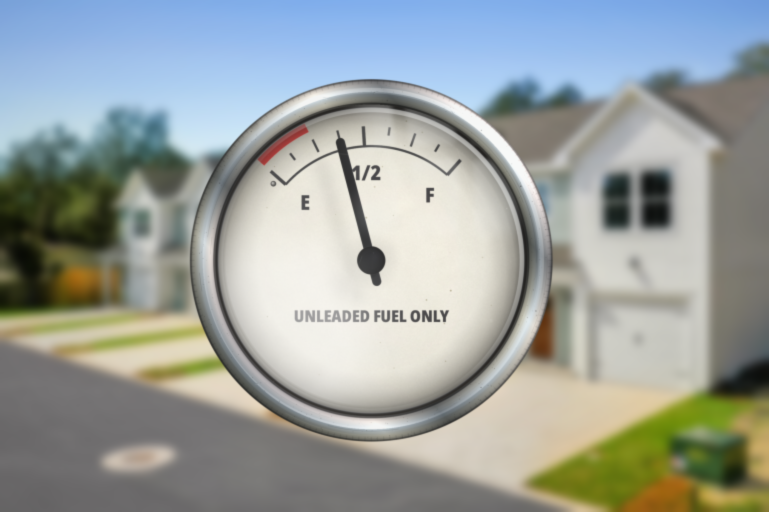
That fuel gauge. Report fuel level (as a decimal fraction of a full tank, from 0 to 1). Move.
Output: 0.375
